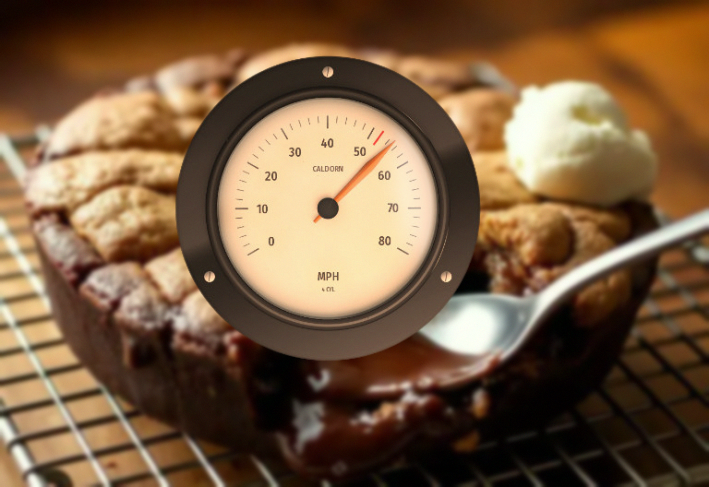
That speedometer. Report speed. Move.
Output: 55 mph
